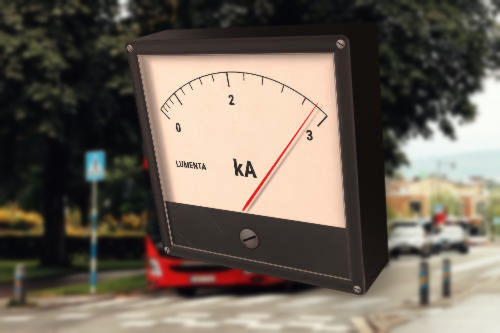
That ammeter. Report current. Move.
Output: 2.9 kA
